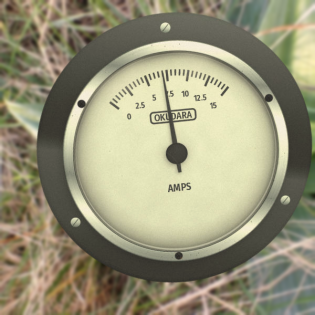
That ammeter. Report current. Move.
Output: 7 A
